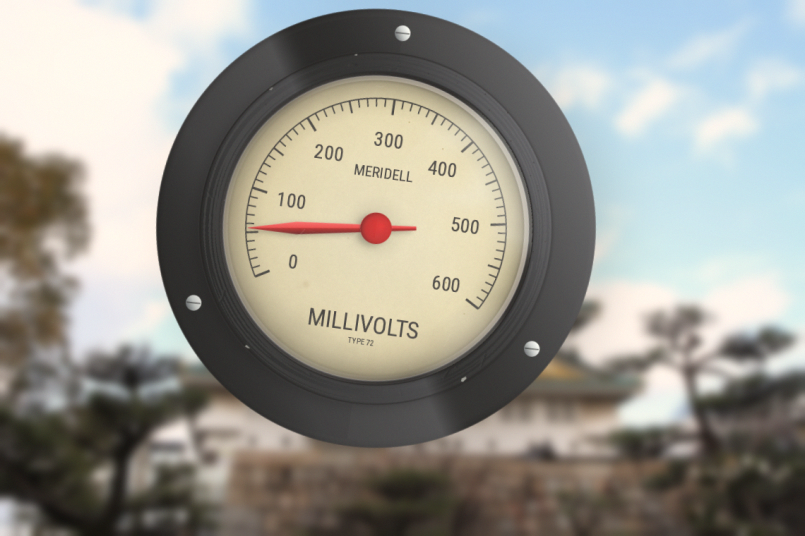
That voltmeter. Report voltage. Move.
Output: 55 mV
